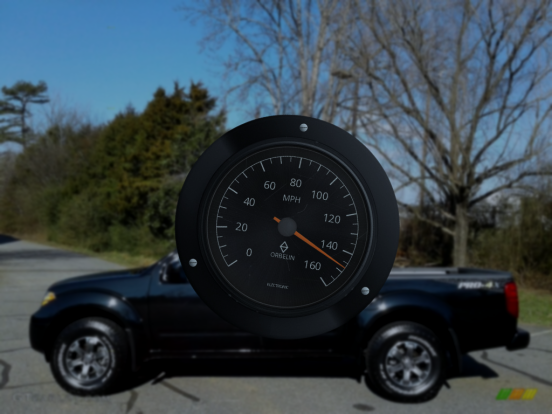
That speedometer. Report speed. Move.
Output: 147.5 mph
